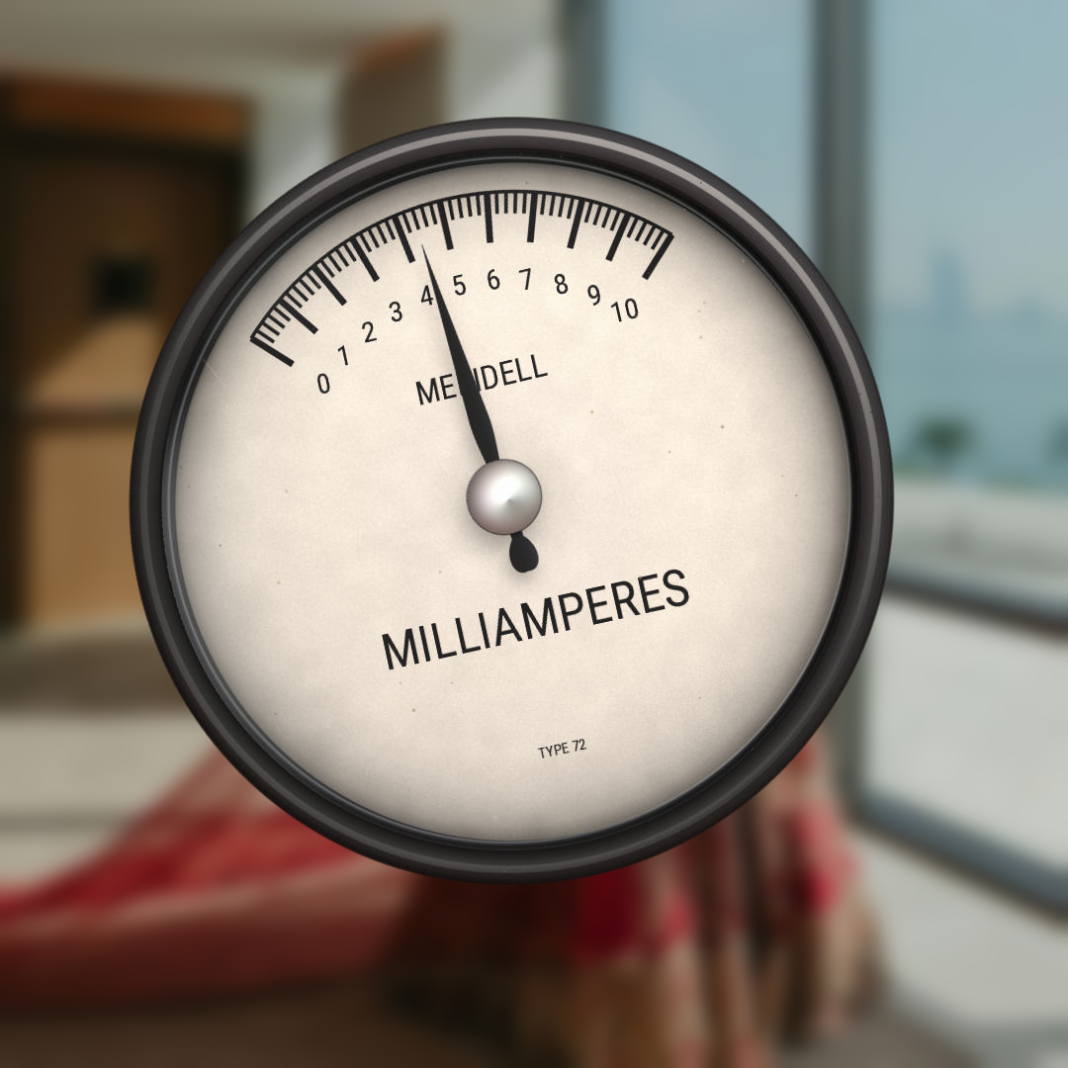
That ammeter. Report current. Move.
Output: 4.4 mA
